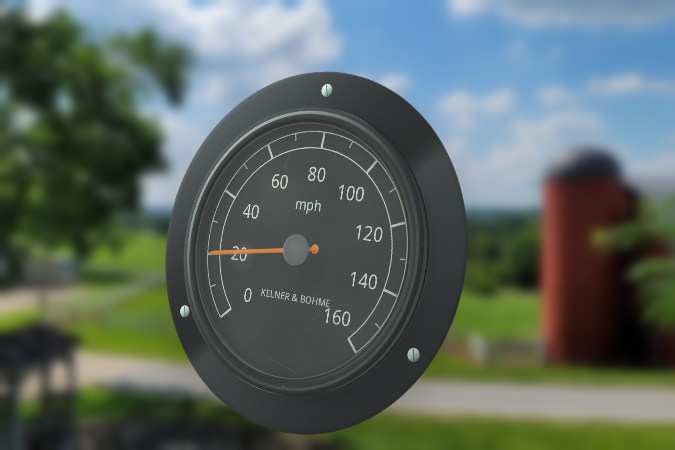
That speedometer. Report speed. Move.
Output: 20 mph
